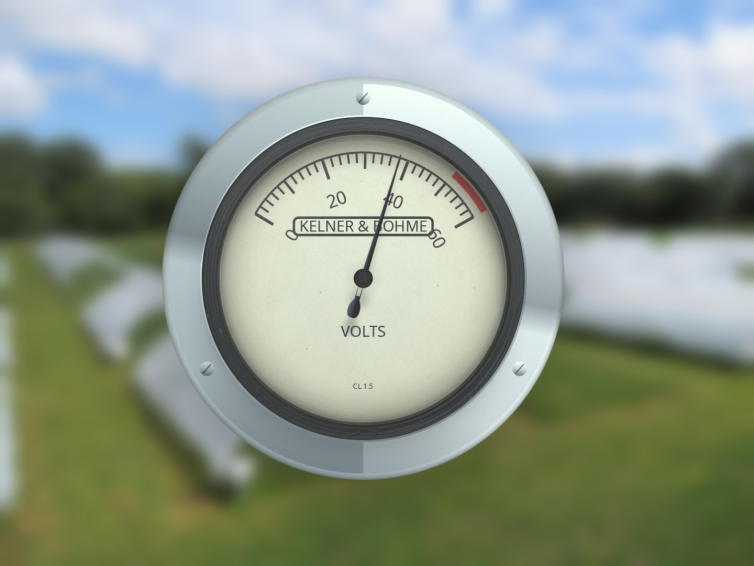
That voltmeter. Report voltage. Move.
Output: 38 V
